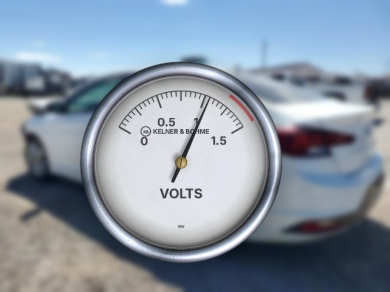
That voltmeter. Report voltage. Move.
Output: 1.05 V
